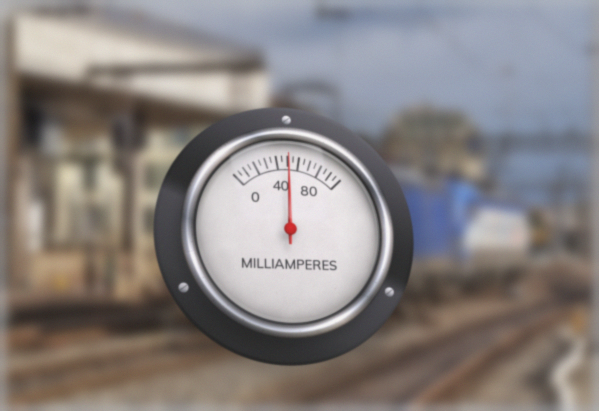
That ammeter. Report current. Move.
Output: 50 mA
